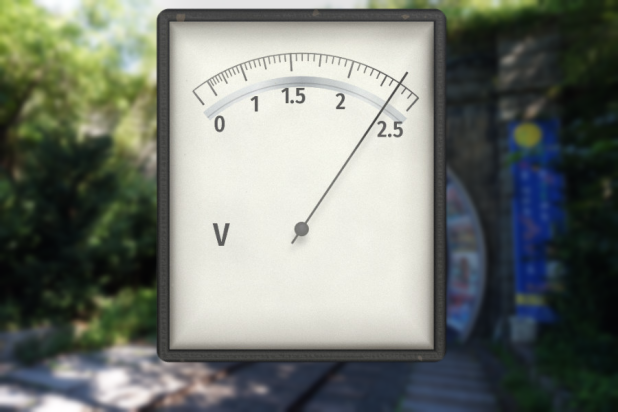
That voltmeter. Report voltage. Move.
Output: 2.35 V
